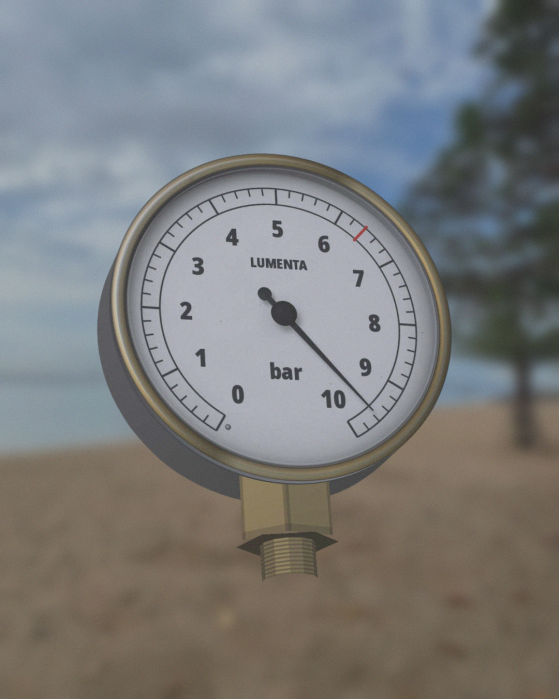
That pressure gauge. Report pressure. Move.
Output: 9.6 bar
